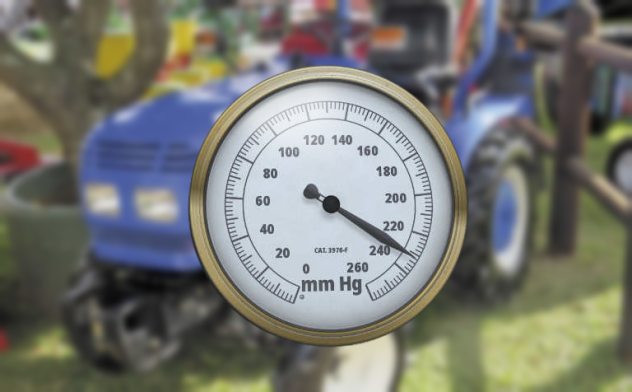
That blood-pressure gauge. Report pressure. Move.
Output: 232 mmHg
